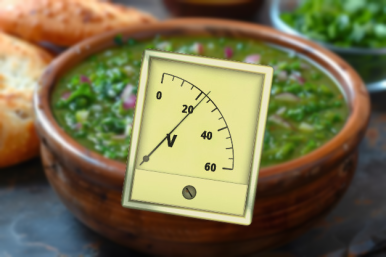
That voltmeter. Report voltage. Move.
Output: 22.5 V
